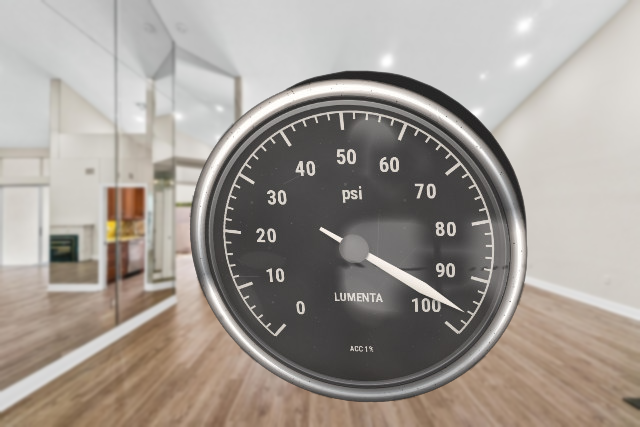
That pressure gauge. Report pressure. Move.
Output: 96 psi
